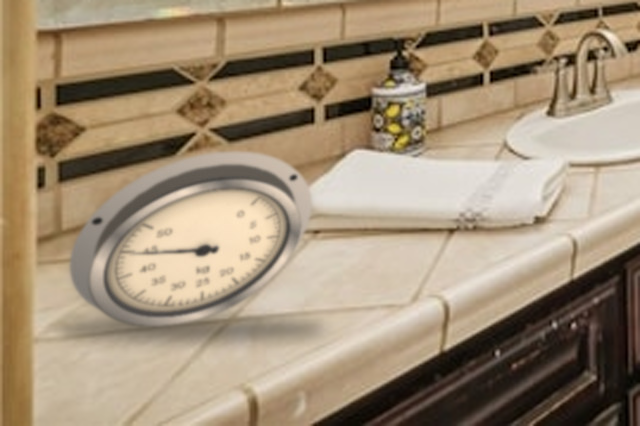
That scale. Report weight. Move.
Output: 45 kg
